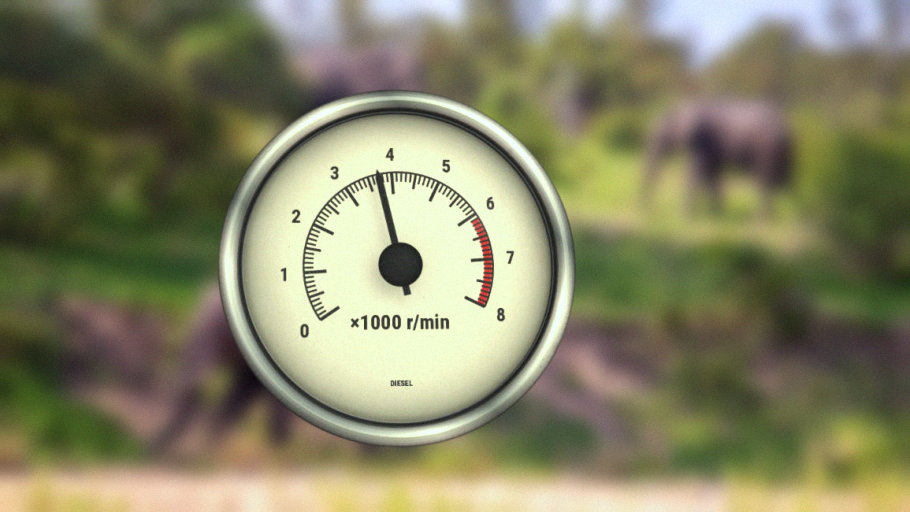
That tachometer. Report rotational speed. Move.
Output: 3700 rpm
